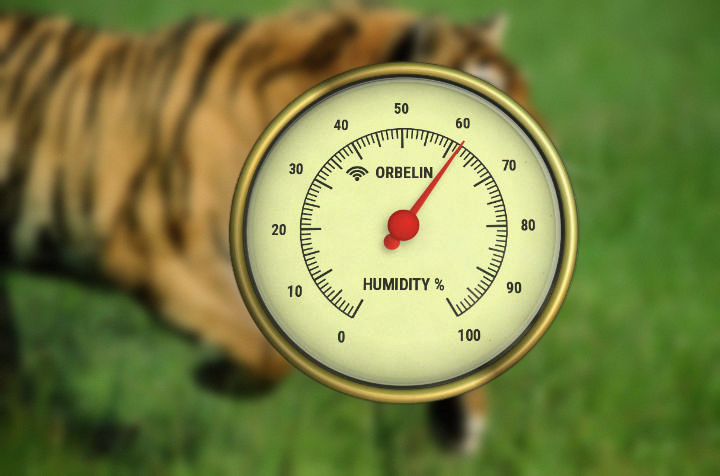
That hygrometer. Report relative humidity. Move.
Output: 62 %
